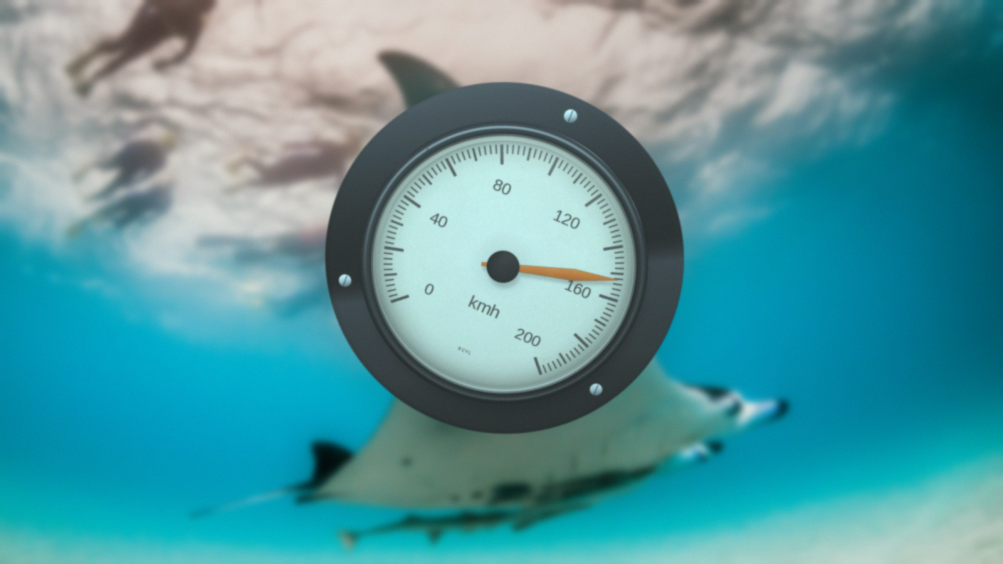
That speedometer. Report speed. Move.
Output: 152 km/h
